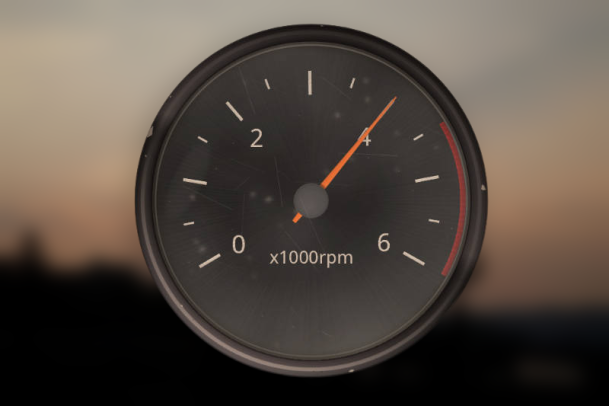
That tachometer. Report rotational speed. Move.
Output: 4000 rpm
